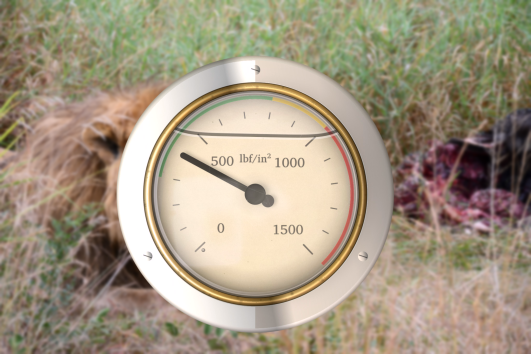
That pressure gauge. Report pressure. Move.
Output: 400 psi
